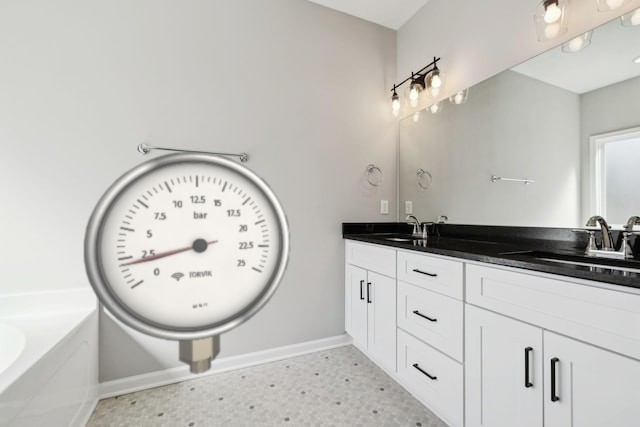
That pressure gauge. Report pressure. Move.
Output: 2 bar
